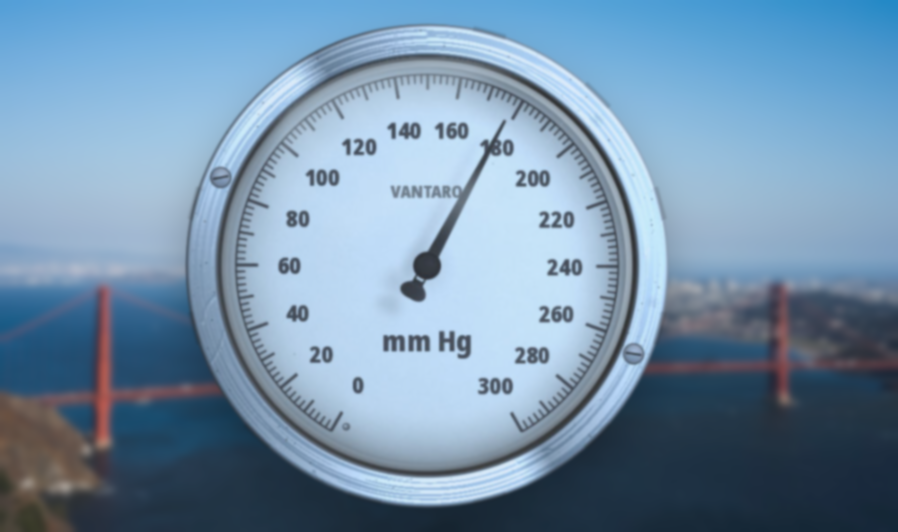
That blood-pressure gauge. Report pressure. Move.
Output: 178 mmHg
